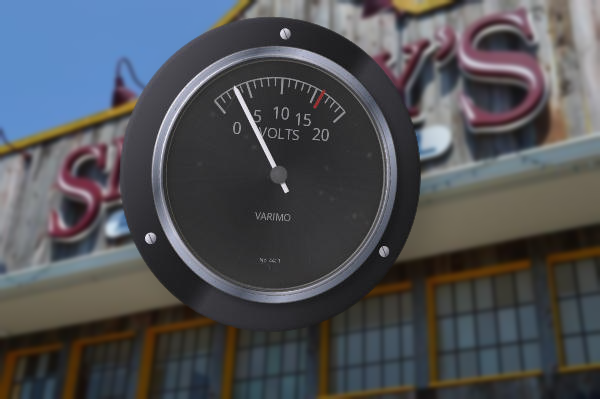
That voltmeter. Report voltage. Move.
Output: 3 V
